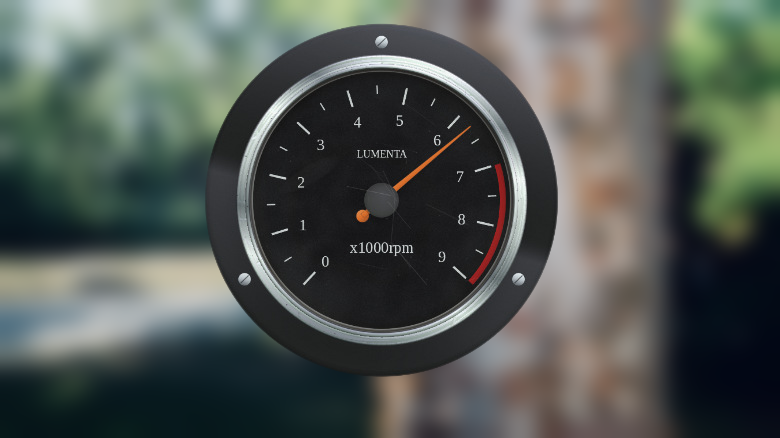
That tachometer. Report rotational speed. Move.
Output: 6250 rpm
